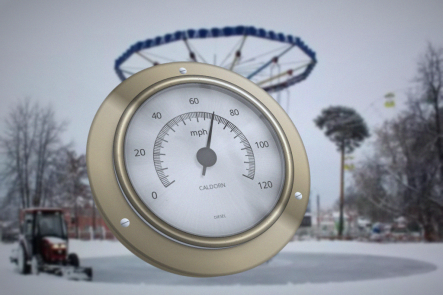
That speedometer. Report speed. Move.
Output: 70 mph
